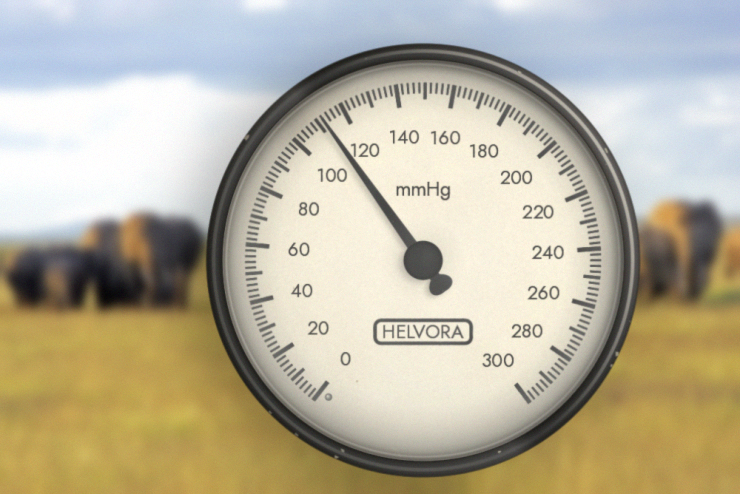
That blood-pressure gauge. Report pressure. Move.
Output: 112 mmHg
